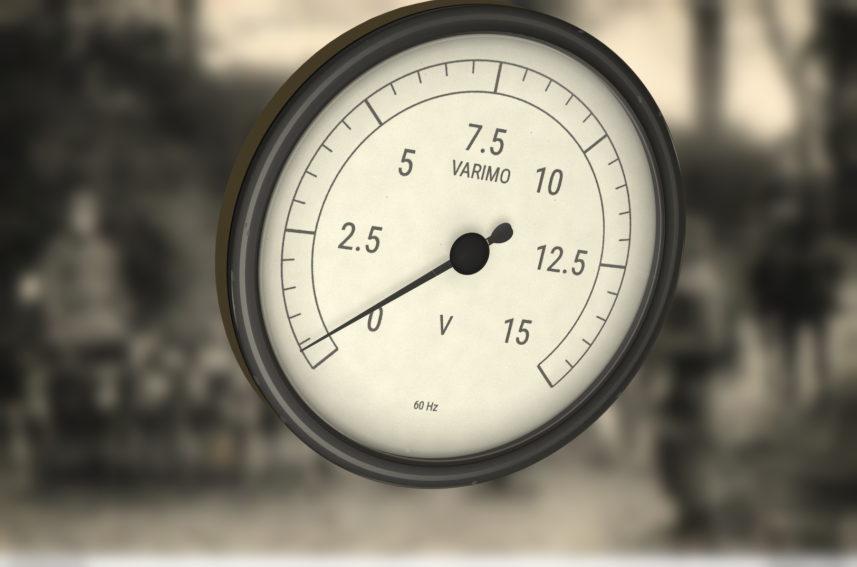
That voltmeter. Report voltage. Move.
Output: 0.5 V
